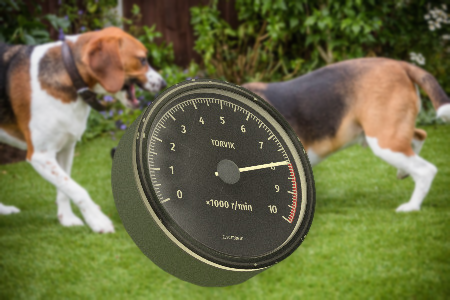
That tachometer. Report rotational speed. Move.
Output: 8000 rpm
